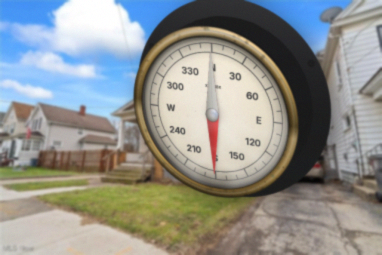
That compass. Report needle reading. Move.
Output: 180 °
